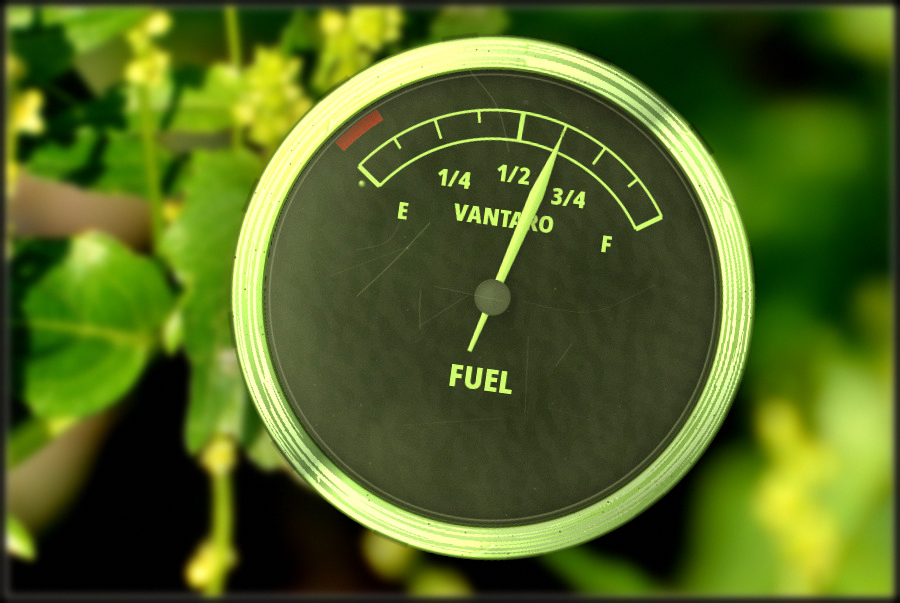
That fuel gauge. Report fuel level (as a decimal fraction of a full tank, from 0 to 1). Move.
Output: 0.625
